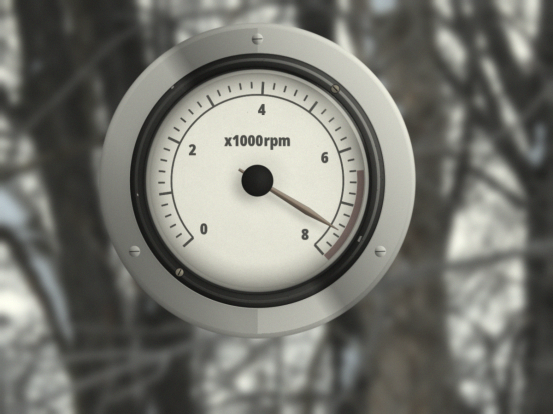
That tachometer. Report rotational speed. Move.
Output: 7500 rpm
